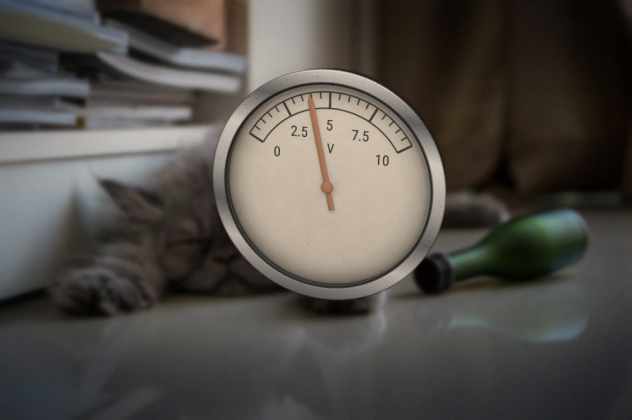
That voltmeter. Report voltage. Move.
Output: 4 V
